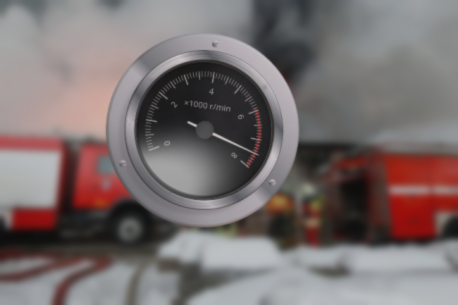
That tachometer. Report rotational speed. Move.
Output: 7500 rpm
